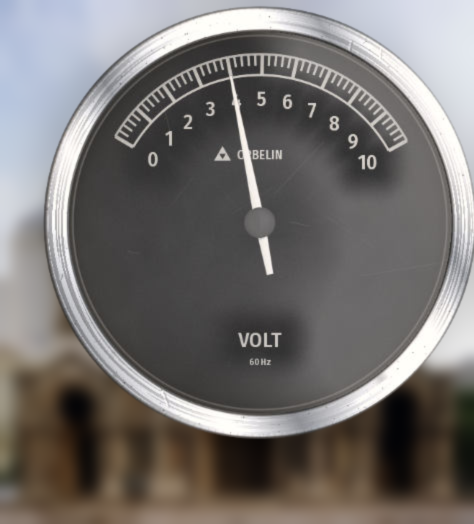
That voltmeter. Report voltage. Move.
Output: 4 V
